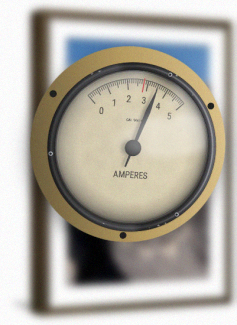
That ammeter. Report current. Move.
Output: 3.5 A
